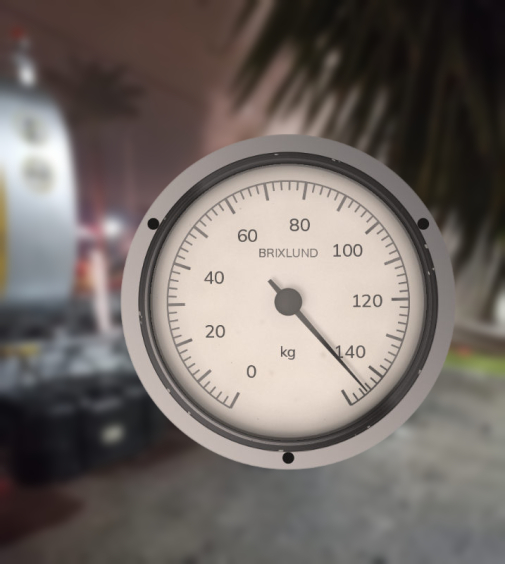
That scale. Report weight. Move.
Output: 145 kg
